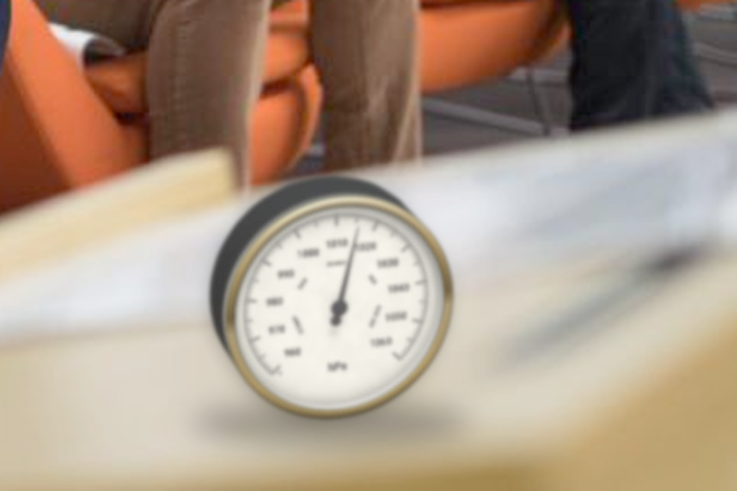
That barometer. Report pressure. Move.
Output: 1015 hPa
